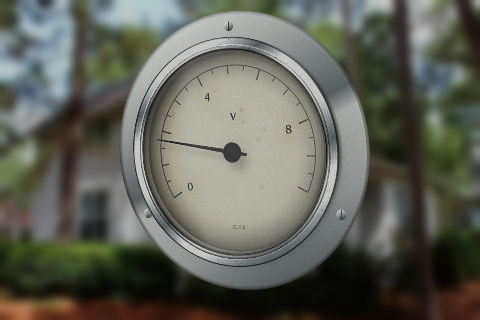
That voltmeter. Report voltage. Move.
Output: 1.75 V
